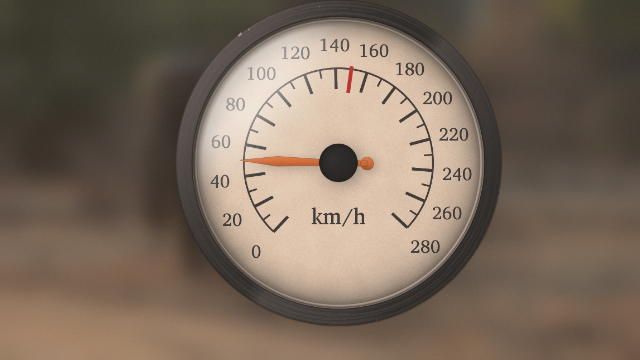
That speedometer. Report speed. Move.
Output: 50 km/h
